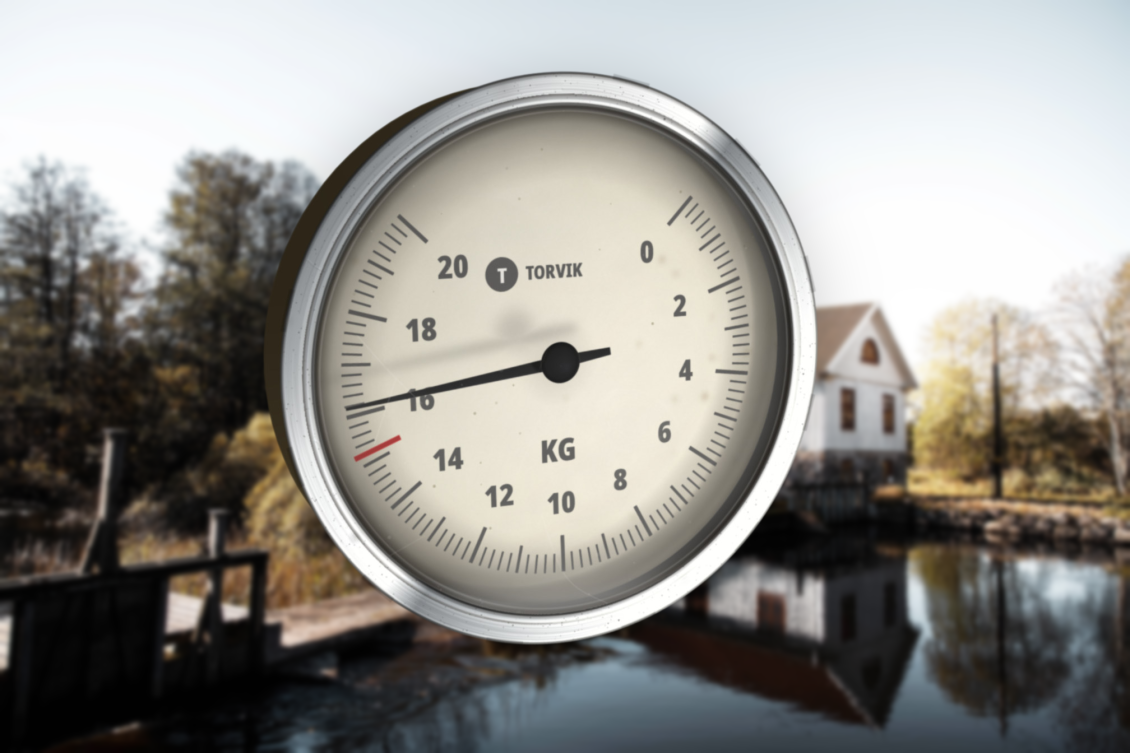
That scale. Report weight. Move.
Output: 16.2 kg
